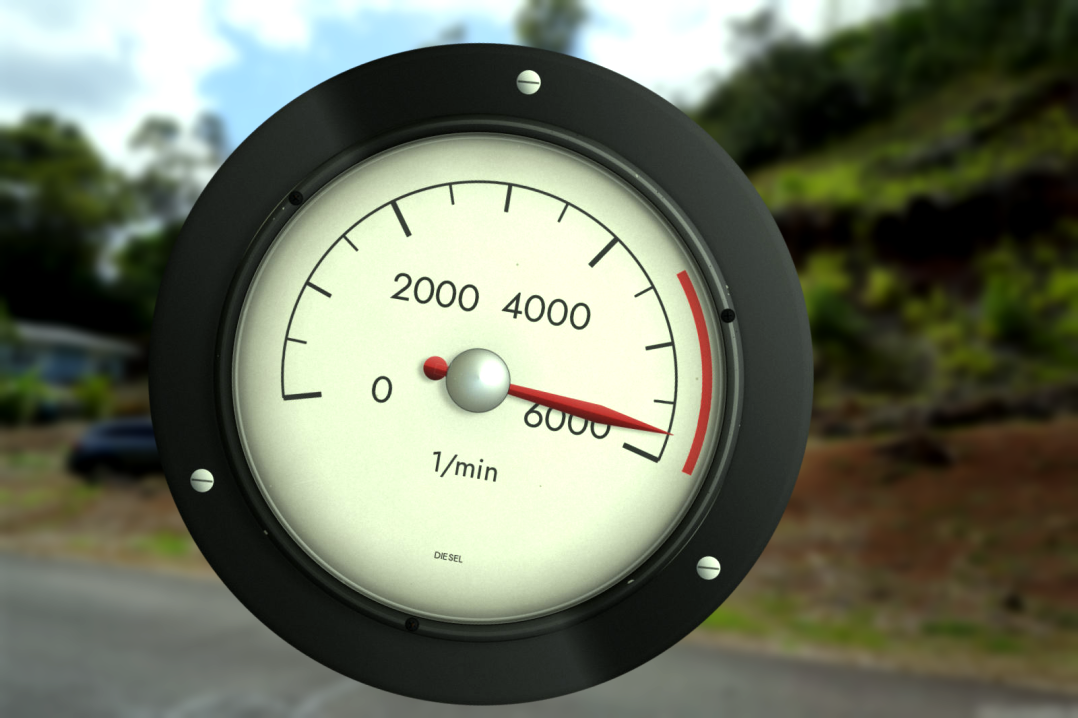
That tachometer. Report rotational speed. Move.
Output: 5750 rpm
